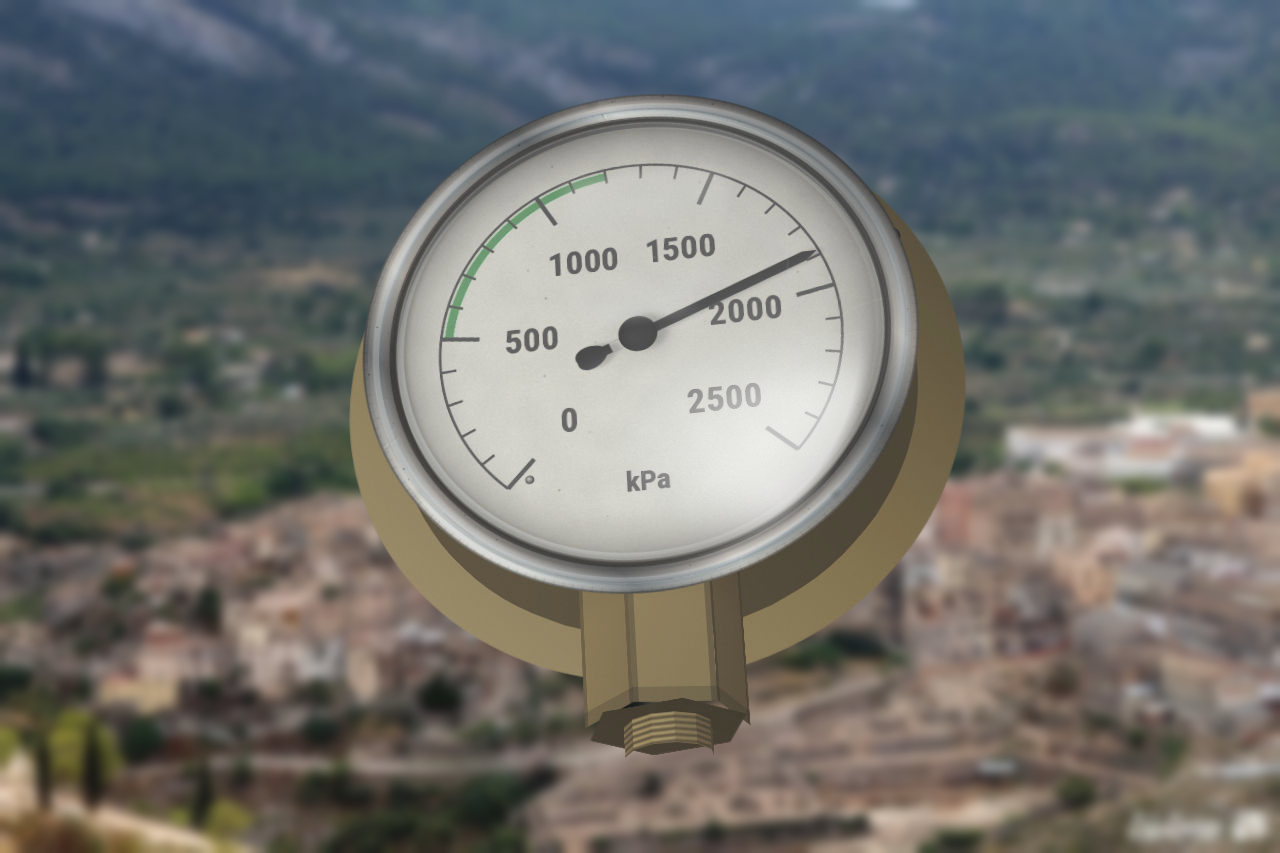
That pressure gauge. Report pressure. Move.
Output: 1900 kPa
